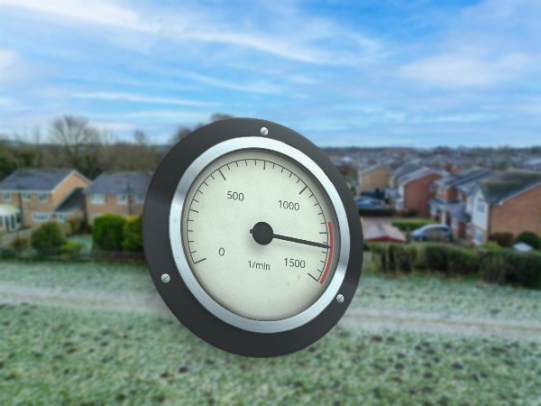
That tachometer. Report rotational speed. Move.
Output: 1325 rpm
